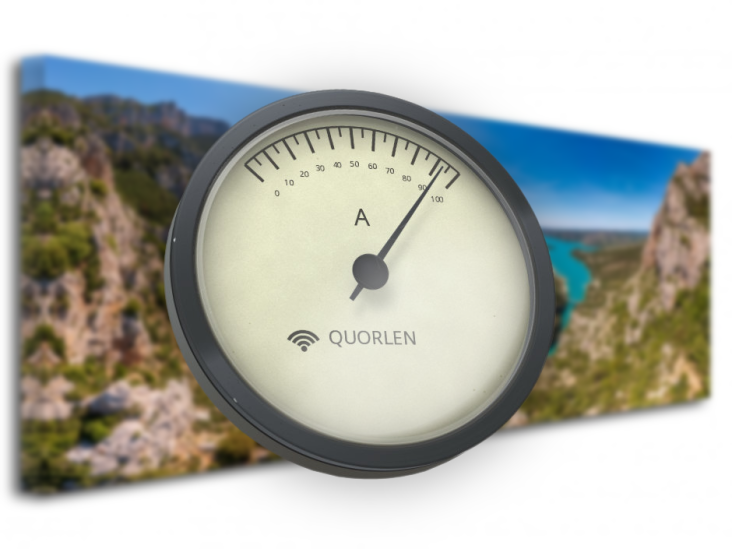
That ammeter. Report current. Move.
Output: 92.5 A
